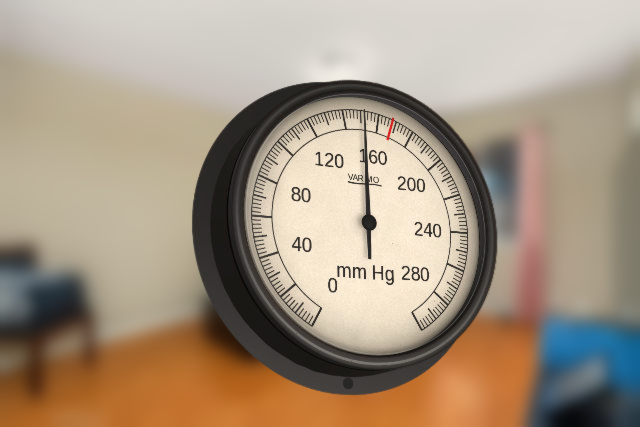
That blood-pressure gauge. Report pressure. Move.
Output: 150 mmHg
